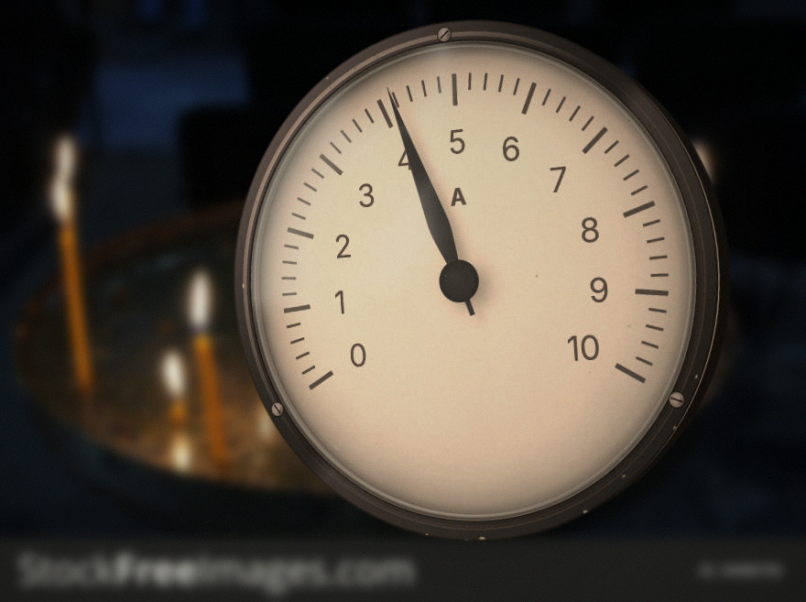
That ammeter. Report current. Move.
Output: 4.2 A
